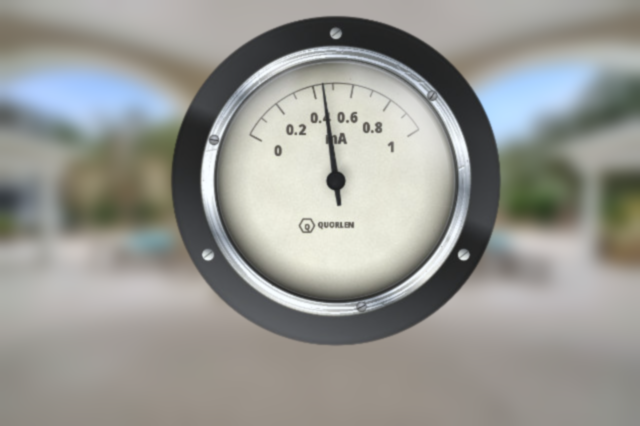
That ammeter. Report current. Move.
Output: 0.45 mA
